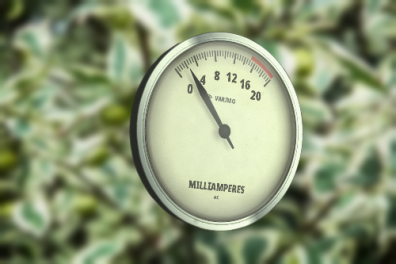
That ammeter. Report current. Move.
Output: 2 mA
